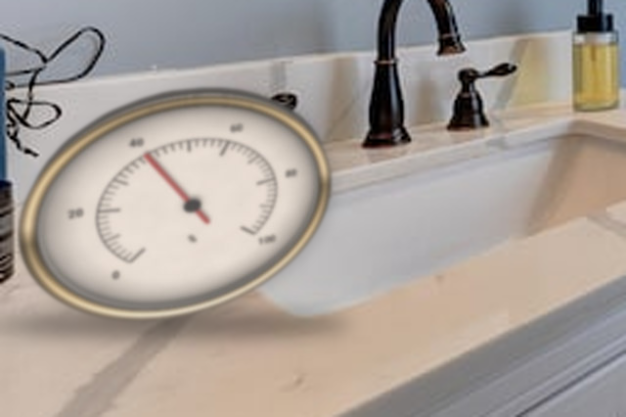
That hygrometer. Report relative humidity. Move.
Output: 40 %
